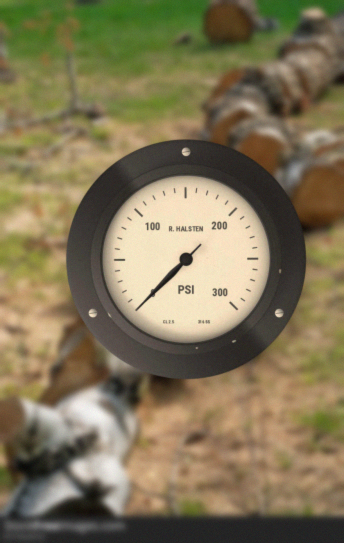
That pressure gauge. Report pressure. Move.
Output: 0 psi
